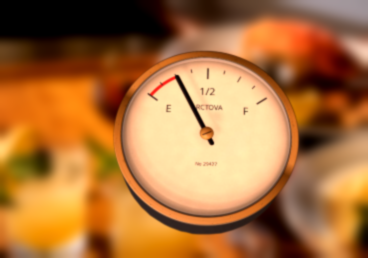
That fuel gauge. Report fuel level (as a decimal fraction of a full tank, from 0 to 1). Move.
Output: 0.25
